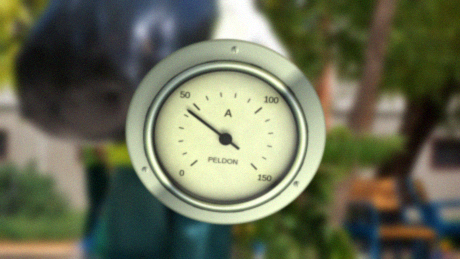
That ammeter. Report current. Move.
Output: 45 A
